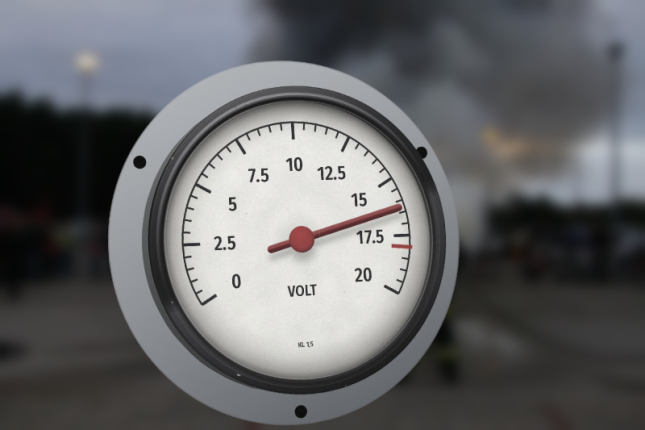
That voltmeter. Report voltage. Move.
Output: 16.25 V
